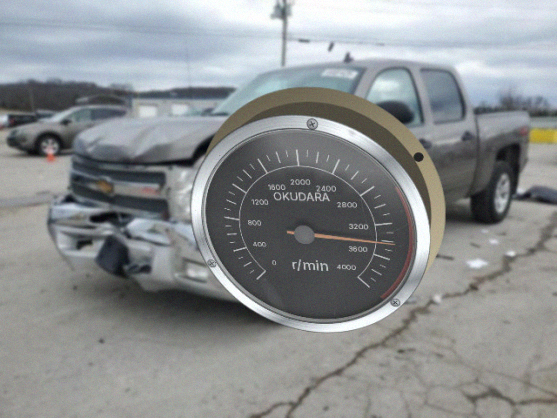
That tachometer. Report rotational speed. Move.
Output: 3400 rpm
